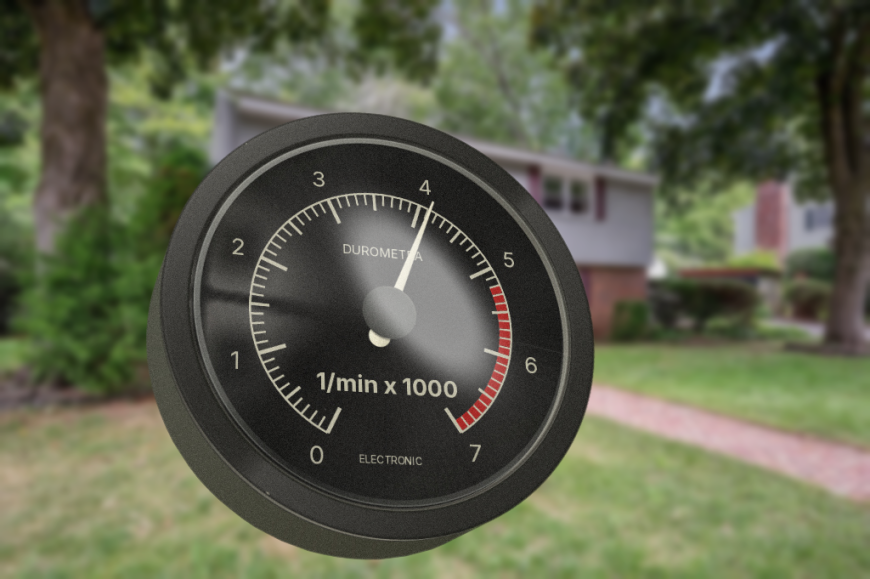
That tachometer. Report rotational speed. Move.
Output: 4100 rpm
